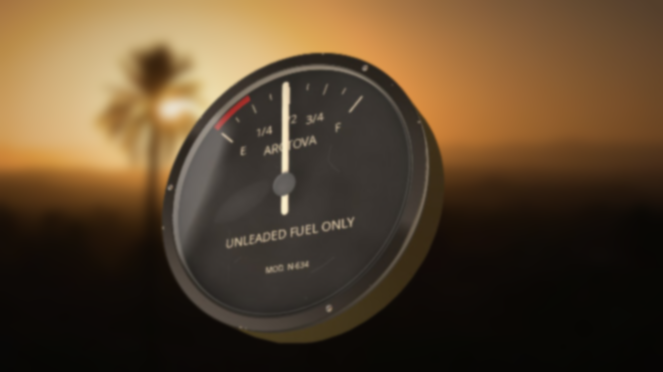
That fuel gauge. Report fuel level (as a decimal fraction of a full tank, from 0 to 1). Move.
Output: 0.5
